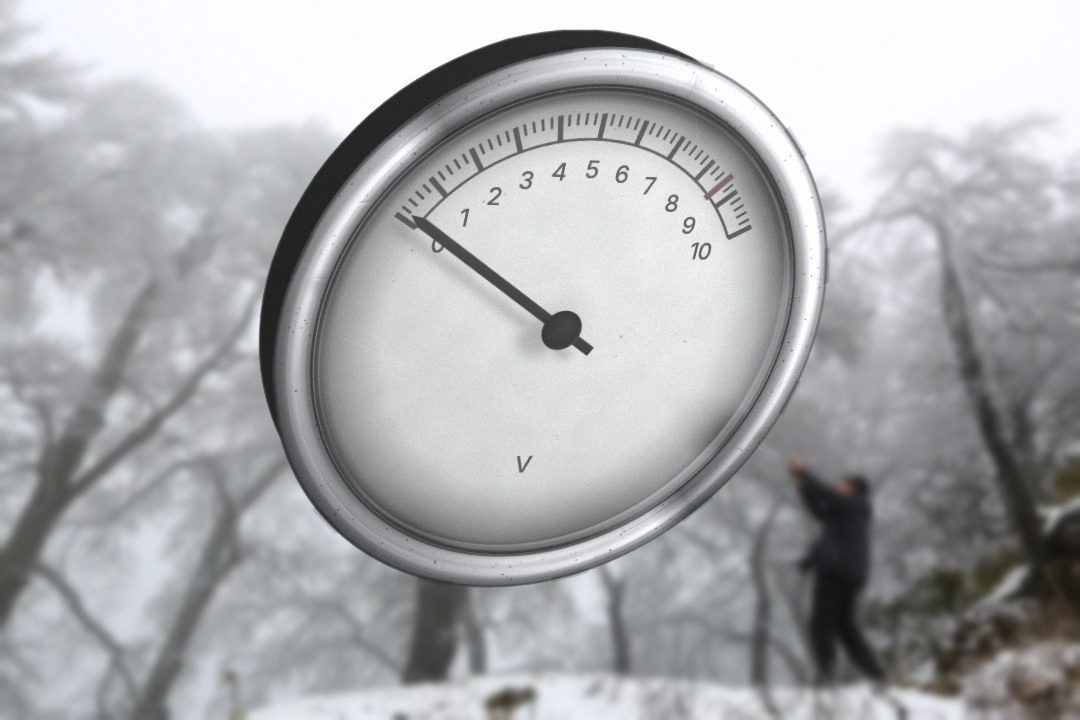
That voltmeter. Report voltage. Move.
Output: 0.2 V
